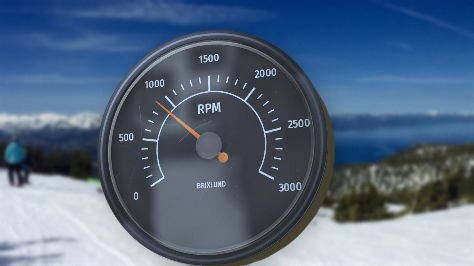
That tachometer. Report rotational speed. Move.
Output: 900 rpm
